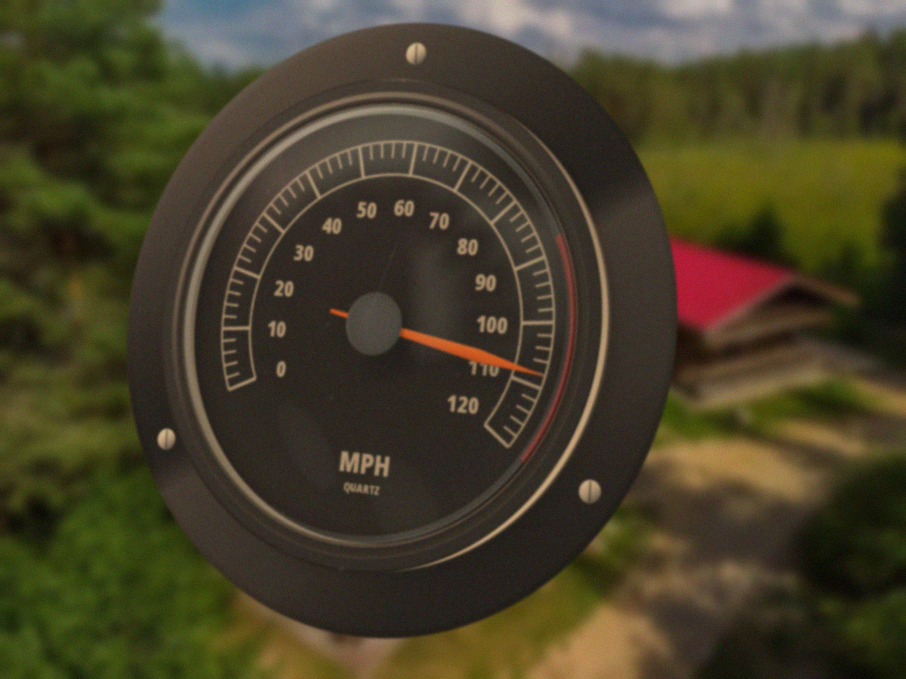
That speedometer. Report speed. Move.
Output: 108 mph
